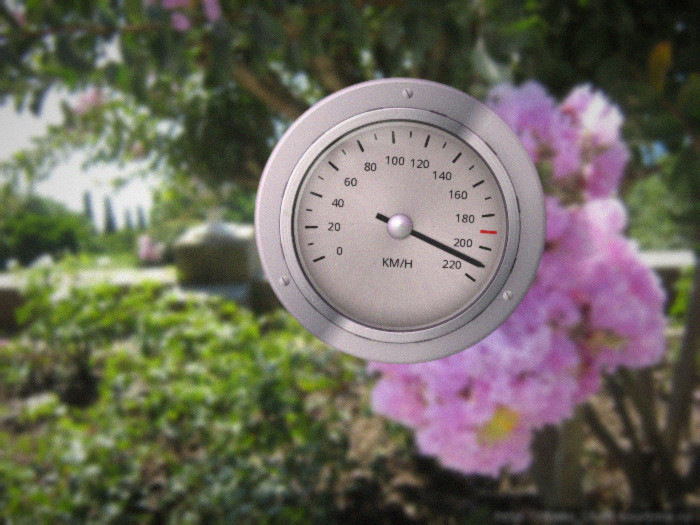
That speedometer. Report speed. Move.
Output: 210 km/h
